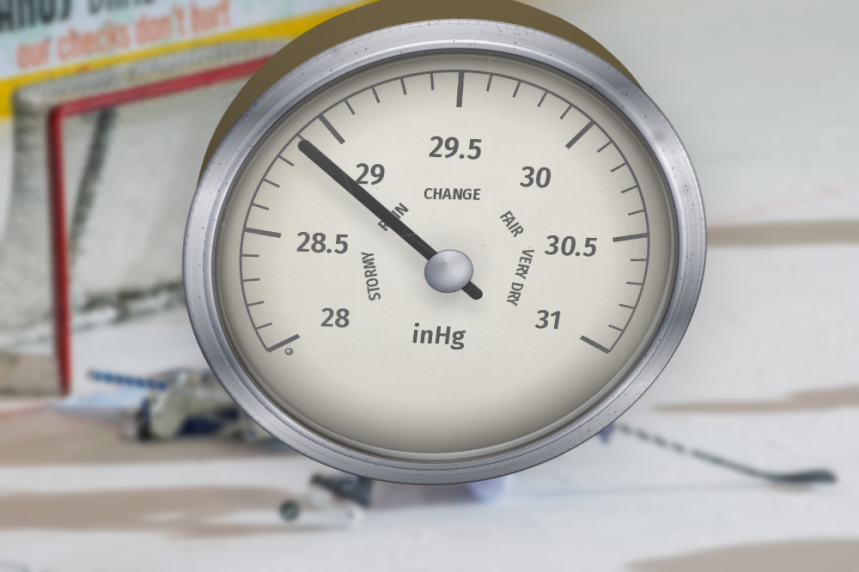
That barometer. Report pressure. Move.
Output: 28.9 inHg
